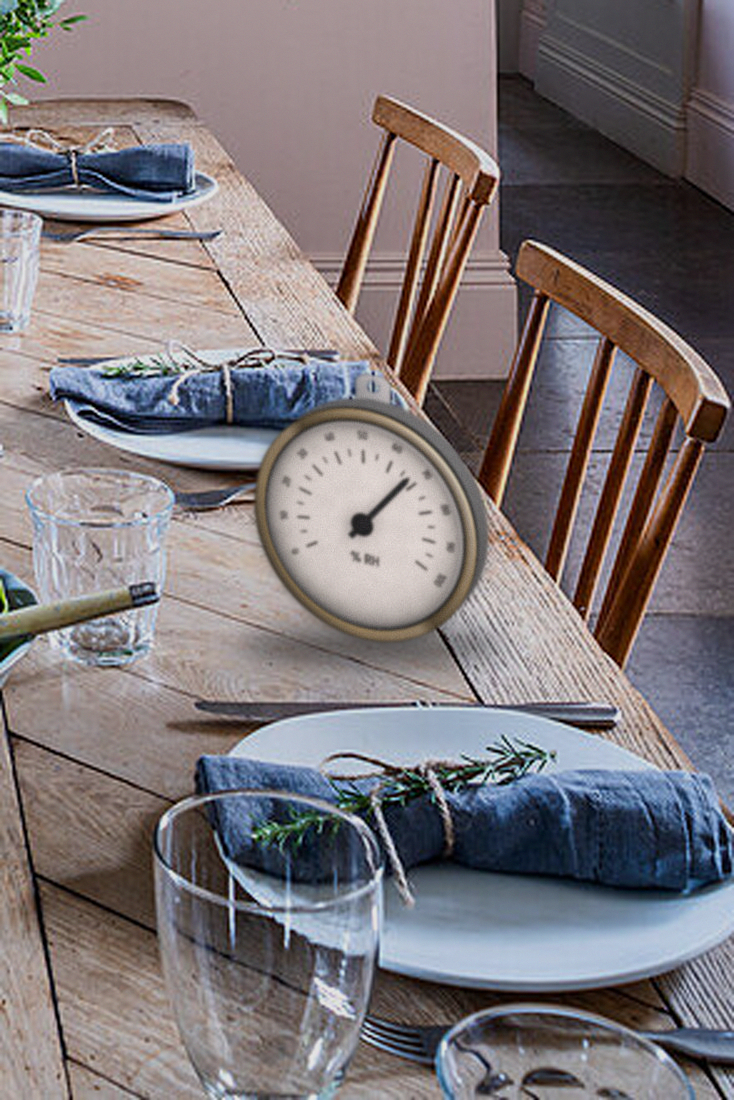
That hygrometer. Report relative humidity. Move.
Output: 67.5 %
